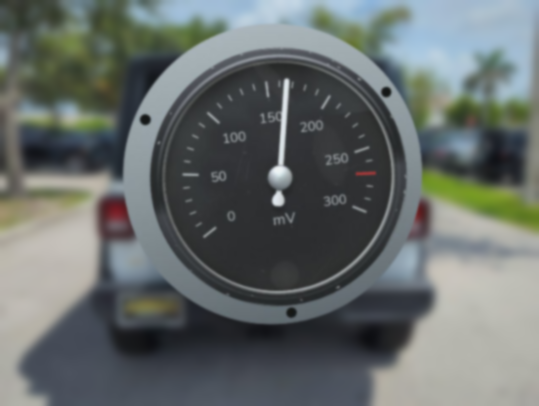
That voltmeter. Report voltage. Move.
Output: 165 mV
